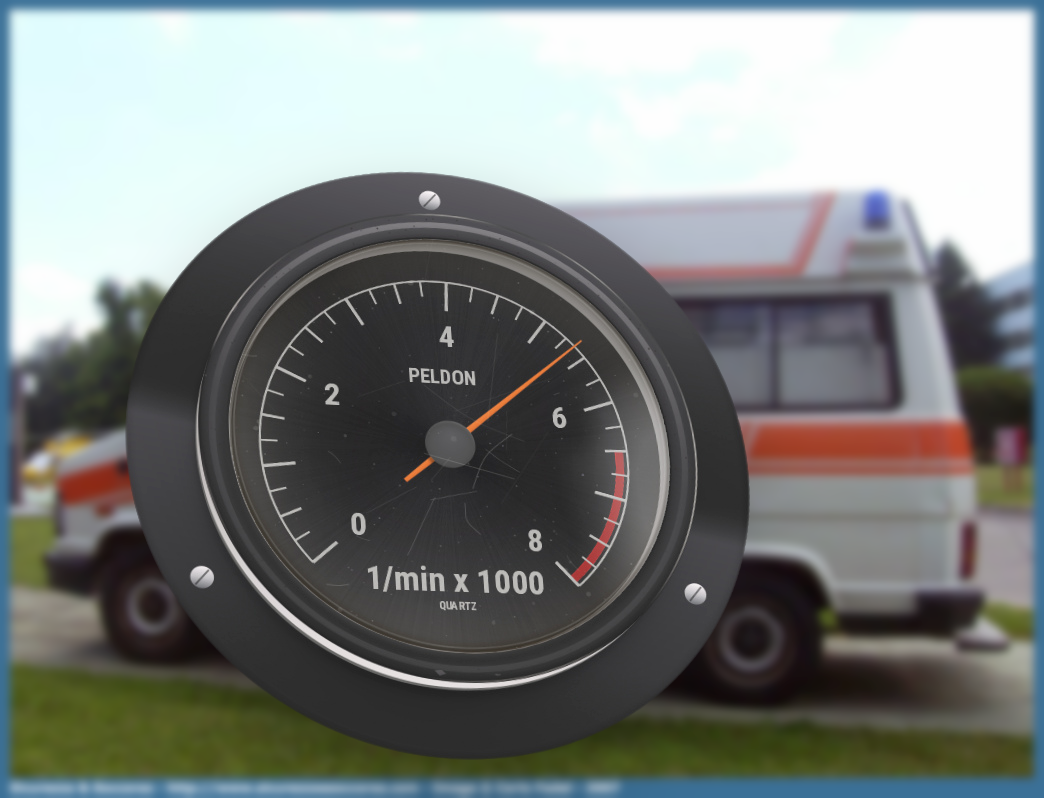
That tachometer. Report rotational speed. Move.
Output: 5375 rpm
